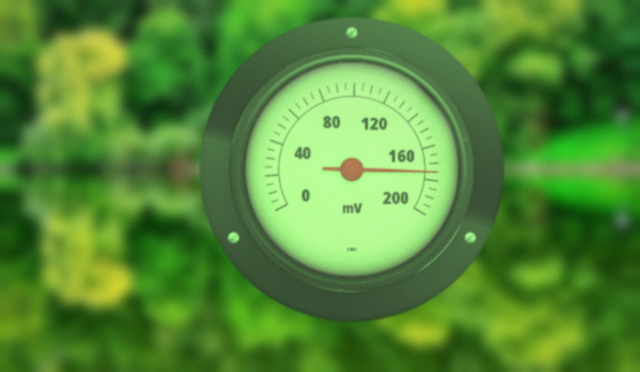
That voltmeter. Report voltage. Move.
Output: 175 mV
